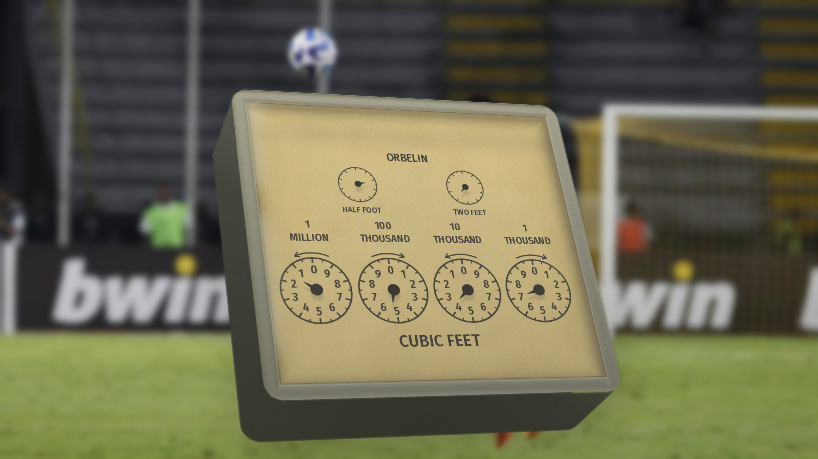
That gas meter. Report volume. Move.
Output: 153700 ft³
